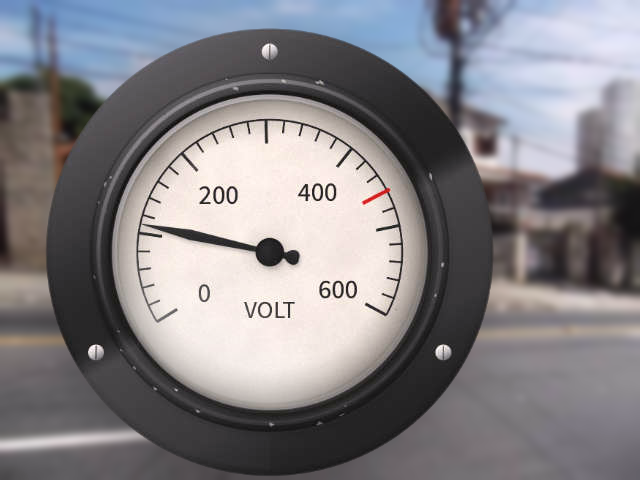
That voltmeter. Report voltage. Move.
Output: 110 V
